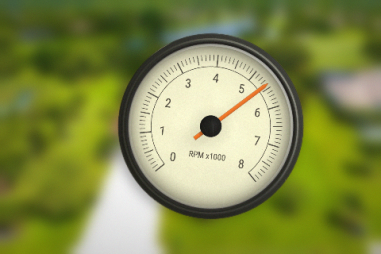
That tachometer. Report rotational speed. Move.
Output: 5400 rpm
